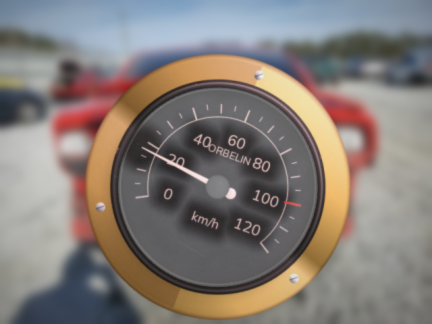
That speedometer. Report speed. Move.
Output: 17.5 km/h
